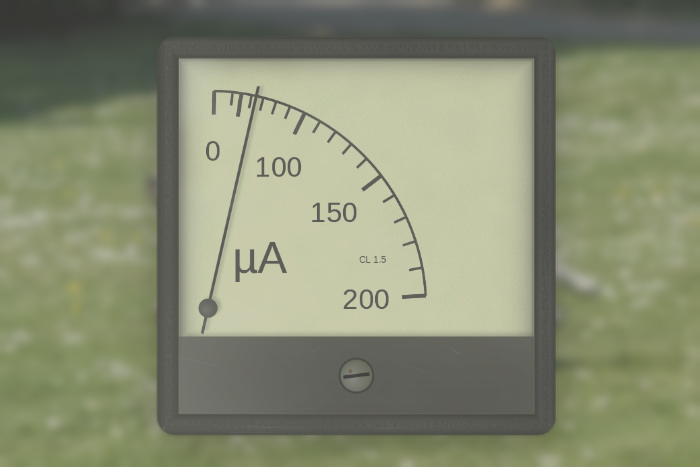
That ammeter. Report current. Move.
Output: 65 µA
